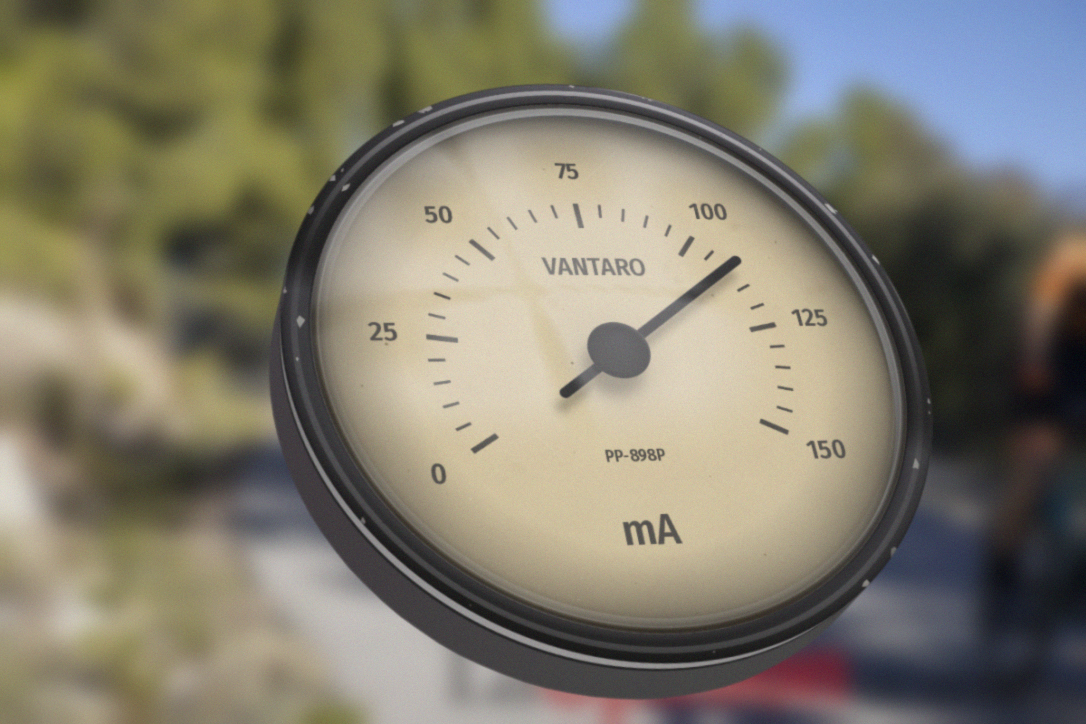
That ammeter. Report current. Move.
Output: 110 mA
